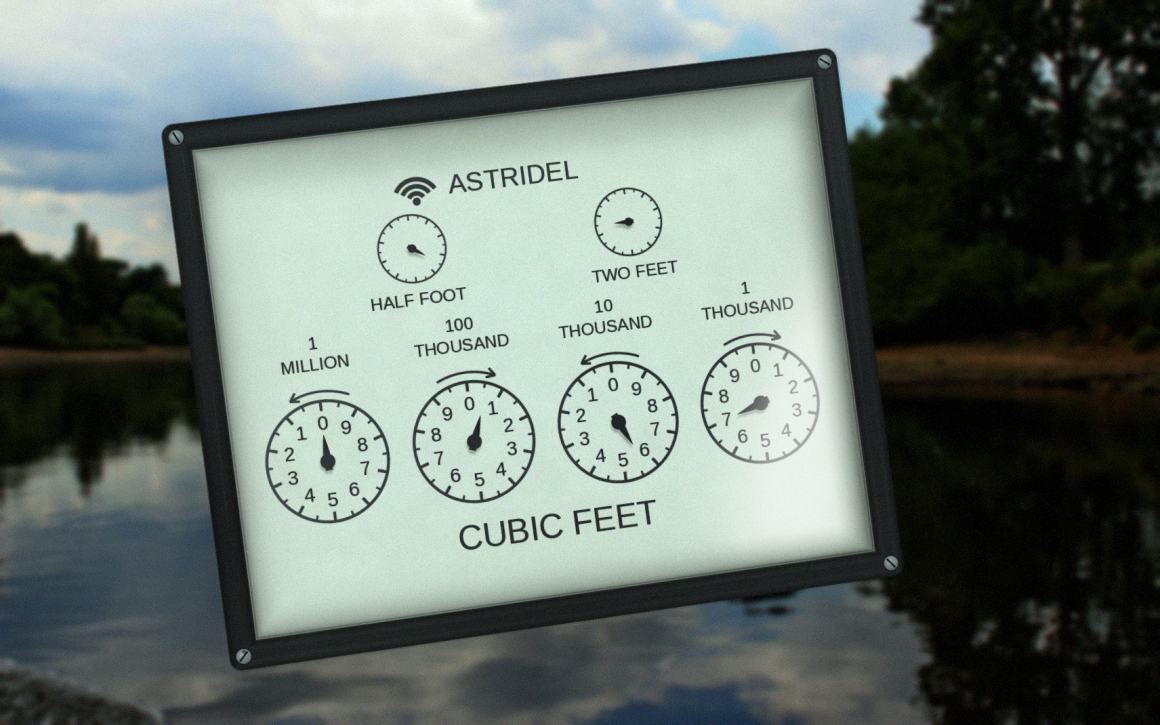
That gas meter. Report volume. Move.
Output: 5700 ft³
